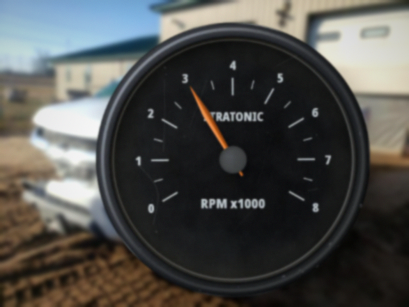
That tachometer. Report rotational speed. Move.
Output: 3000 rpm
